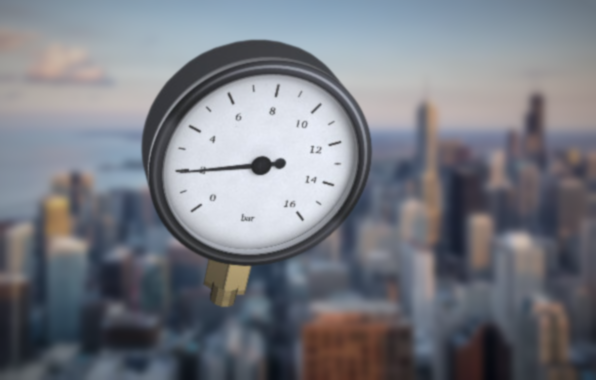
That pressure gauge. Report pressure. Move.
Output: 2 bar
